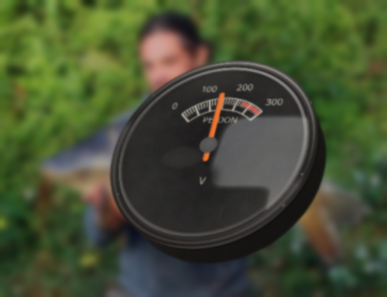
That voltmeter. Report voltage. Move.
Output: 150 V
